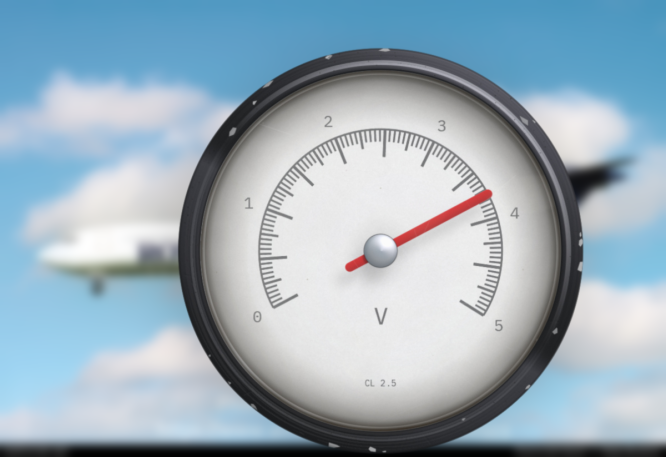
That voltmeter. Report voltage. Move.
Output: 3.75 V
